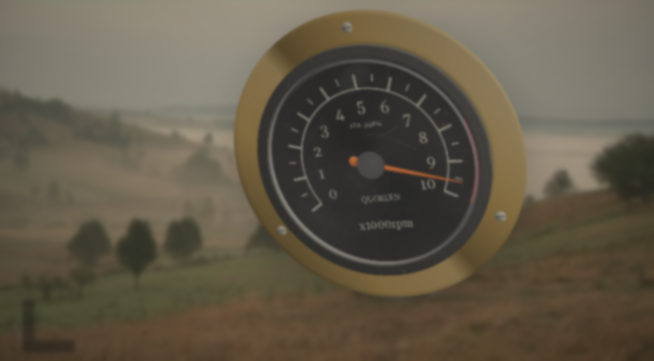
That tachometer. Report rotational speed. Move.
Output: 9500 rpm
